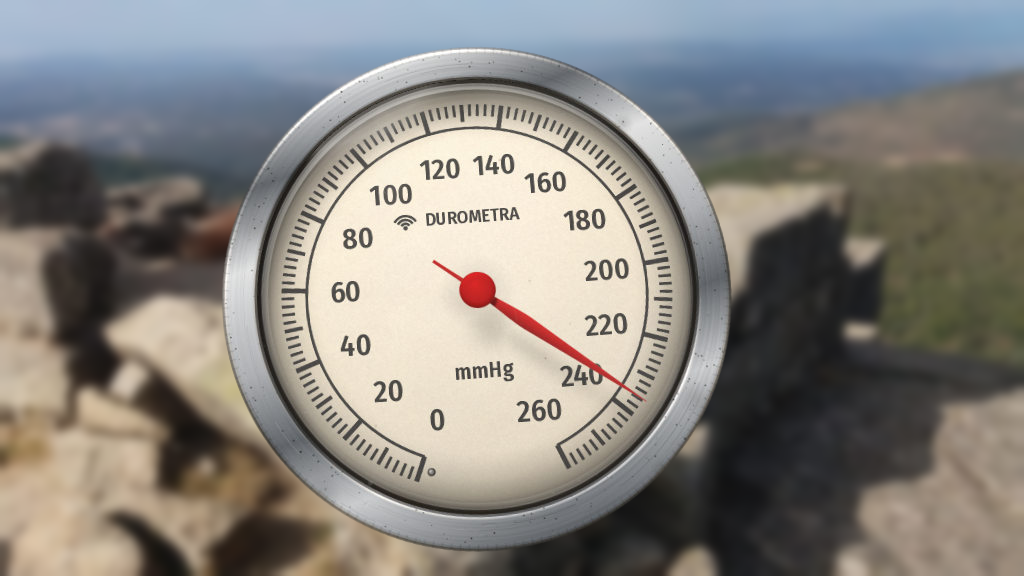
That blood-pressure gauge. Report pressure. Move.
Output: 236 mmHg
